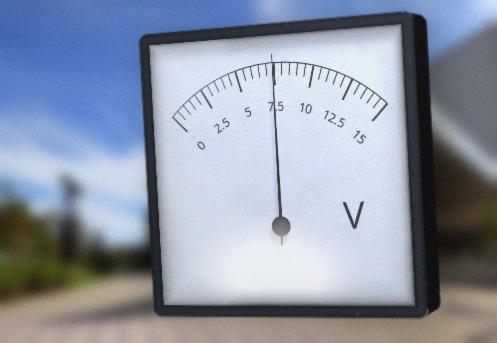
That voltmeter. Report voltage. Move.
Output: 7.5 V
